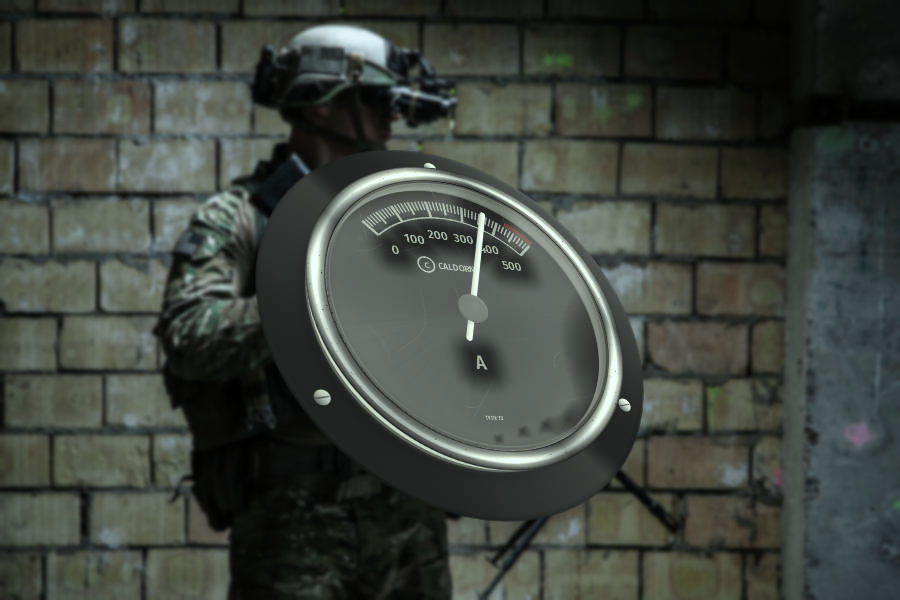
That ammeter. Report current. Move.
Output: 350 A
